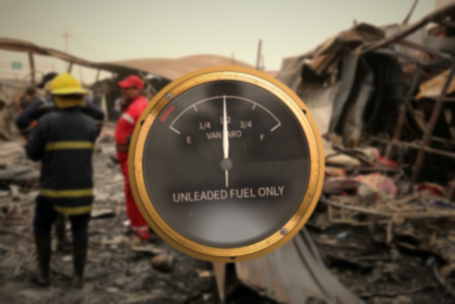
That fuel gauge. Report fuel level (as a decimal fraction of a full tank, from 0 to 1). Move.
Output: 0.5
